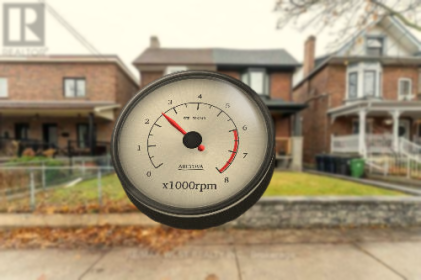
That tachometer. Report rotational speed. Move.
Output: 2500 rpm
